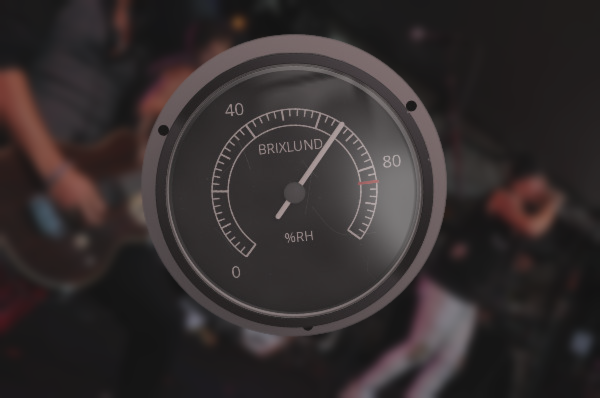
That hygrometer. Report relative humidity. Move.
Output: 66 %
